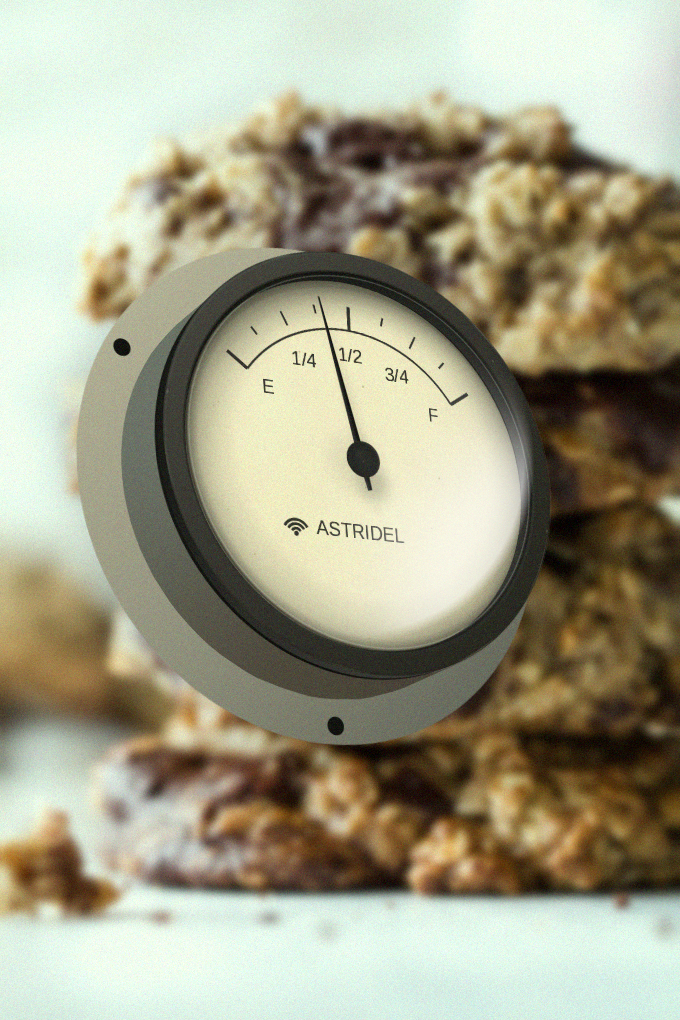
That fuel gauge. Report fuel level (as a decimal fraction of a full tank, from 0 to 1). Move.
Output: 0.375
